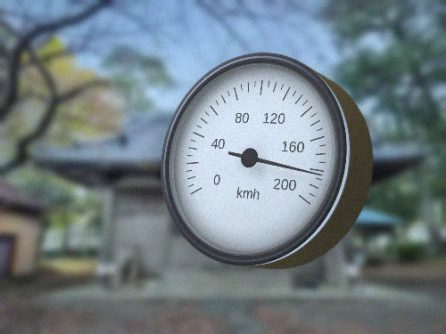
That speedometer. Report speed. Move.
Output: 182.5 km/h
